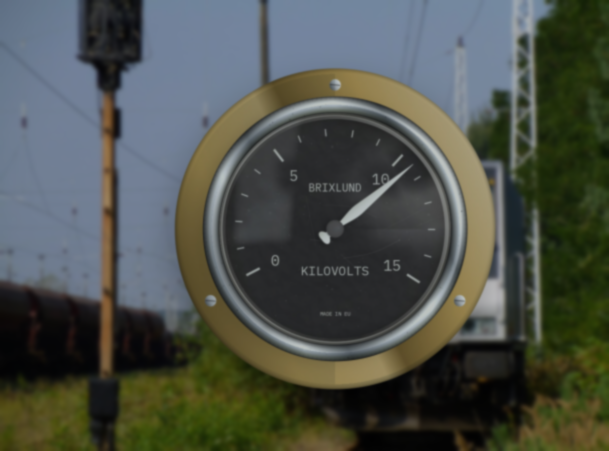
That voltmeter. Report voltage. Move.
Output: 10.5 kV
